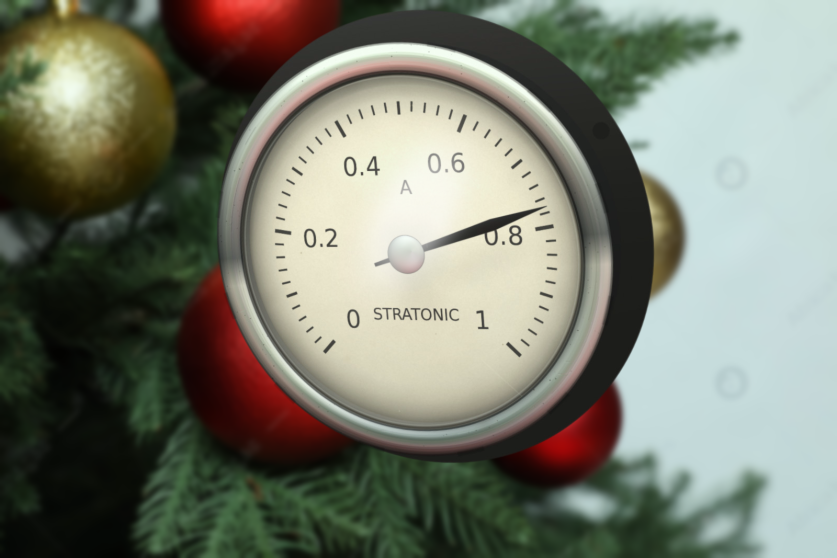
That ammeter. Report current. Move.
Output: 0.77 A
